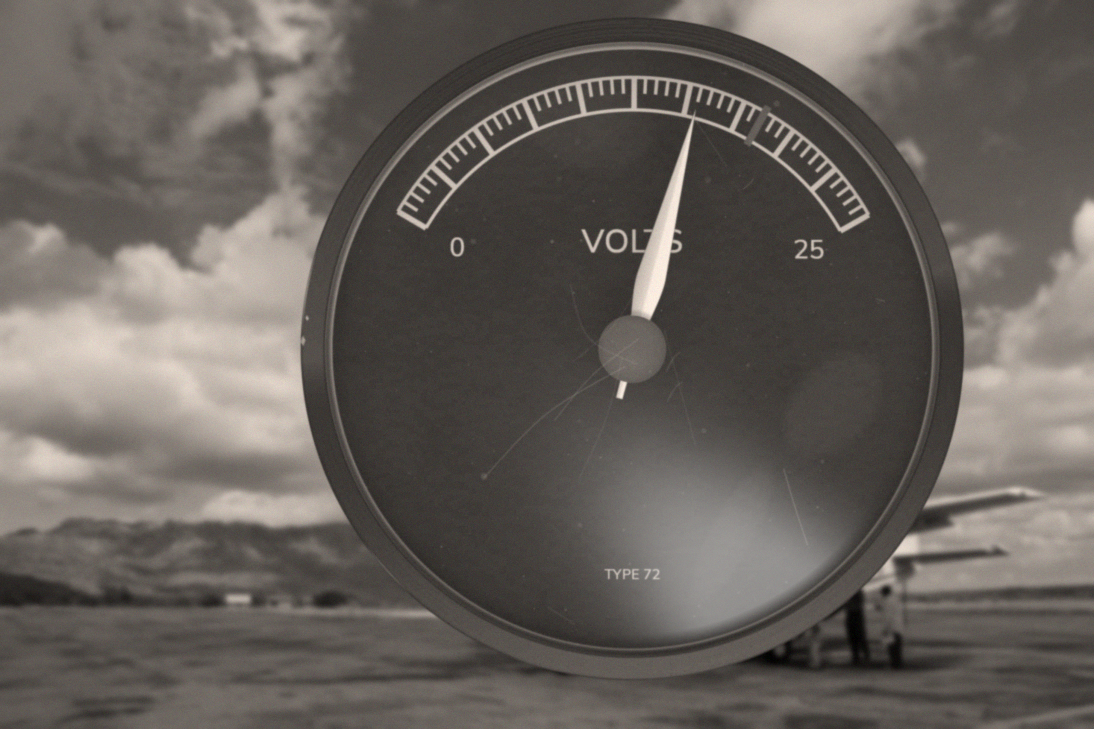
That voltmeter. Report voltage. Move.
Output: 15.5 V
